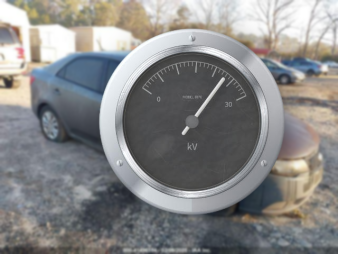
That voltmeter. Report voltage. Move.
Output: 23 kV
